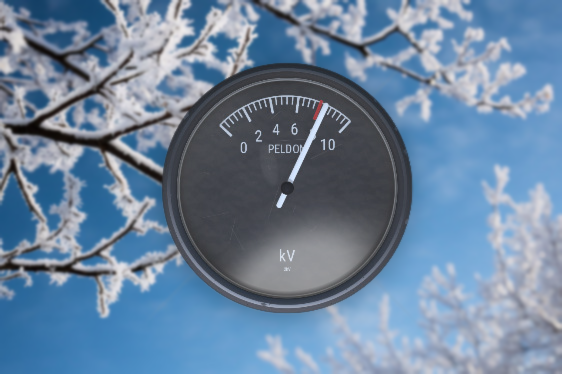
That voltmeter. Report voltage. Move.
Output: 8 kV
